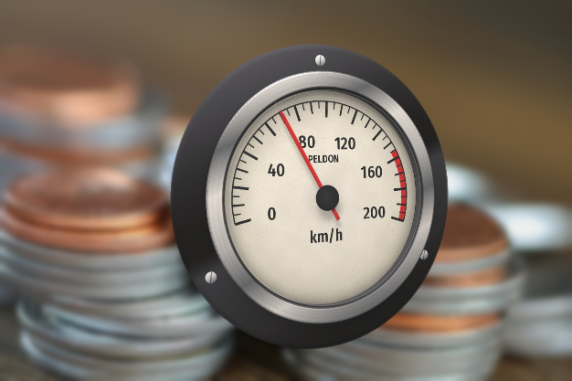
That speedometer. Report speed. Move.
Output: 70 km/h
